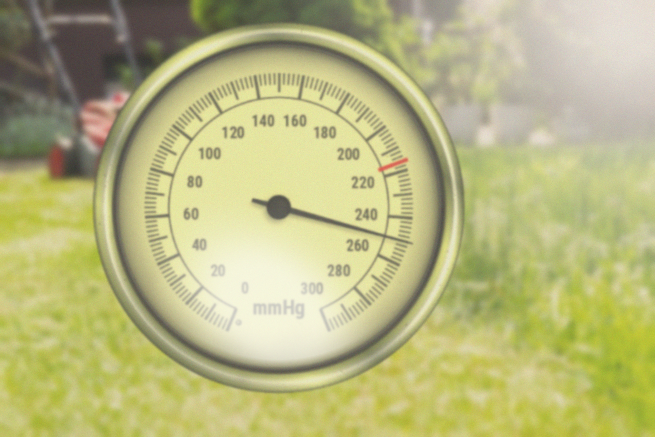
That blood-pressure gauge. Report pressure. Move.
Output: 250 mmHg
